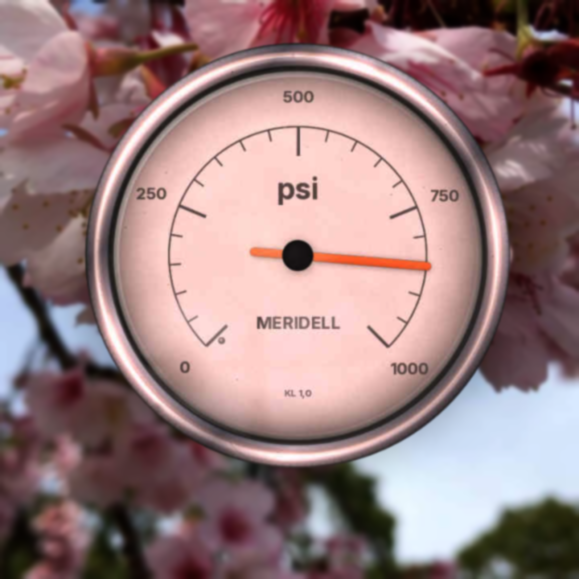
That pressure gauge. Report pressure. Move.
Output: 850 psi
